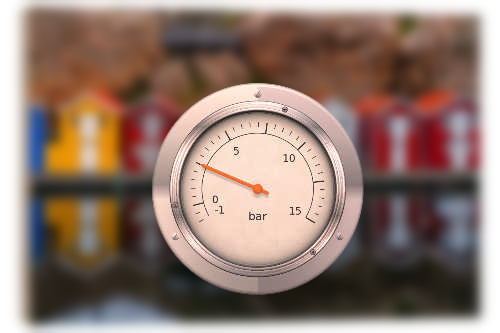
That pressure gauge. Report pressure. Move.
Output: 2.5 bar
